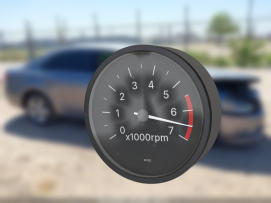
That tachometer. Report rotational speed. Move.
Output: 6500 rpm
